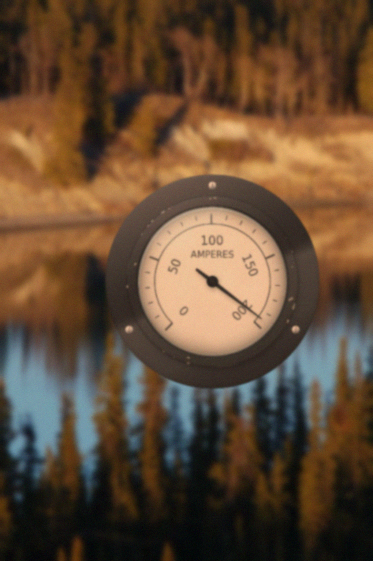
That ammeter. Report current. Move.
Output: 195 A
